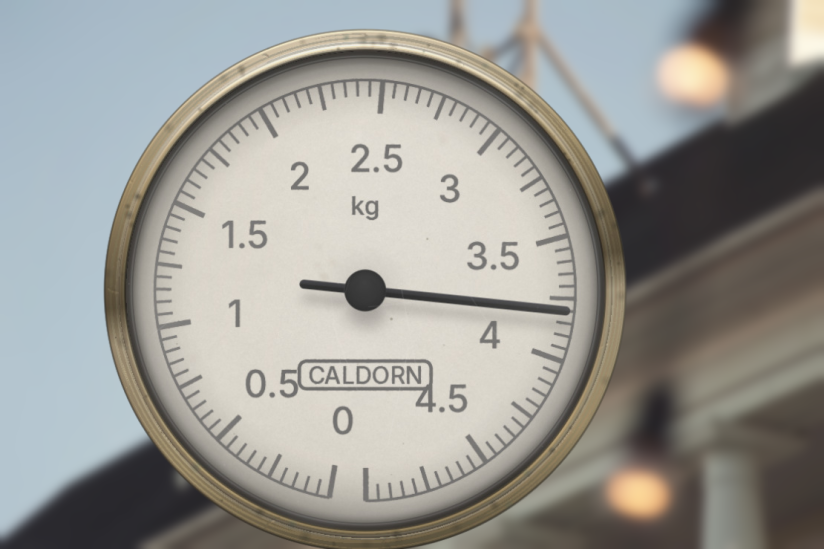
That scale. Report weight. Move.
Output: 3.8 kg
